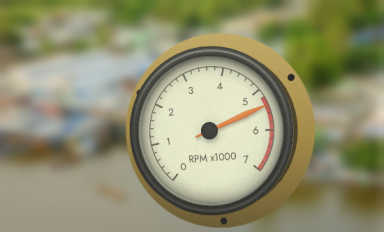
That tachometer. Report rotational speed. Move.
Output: 5400 rpm
